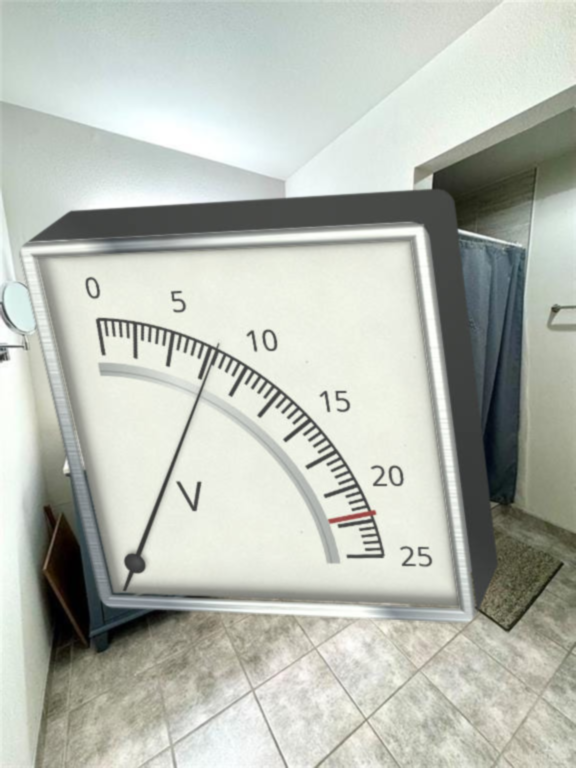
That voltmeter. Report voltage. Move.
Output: 8 V
